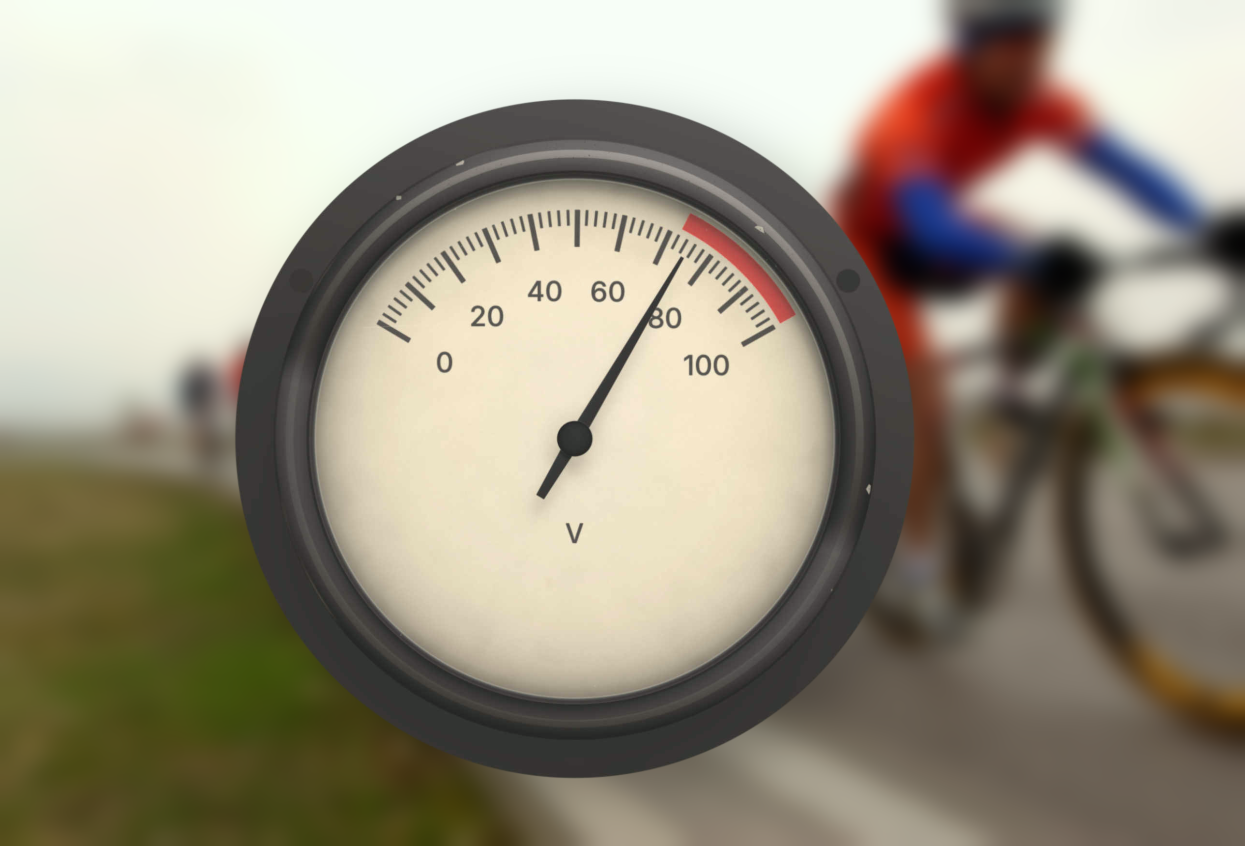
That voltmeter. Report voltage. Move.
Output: 75 V
